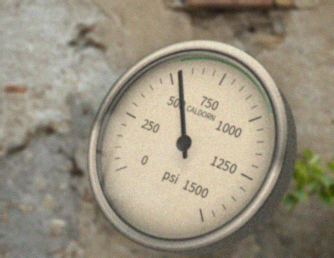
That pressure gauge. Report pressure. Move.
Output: 550 psi
